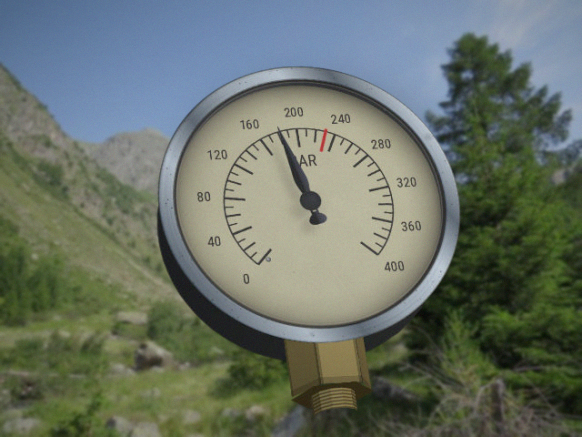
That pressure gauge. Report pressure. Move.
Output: 180 bar
